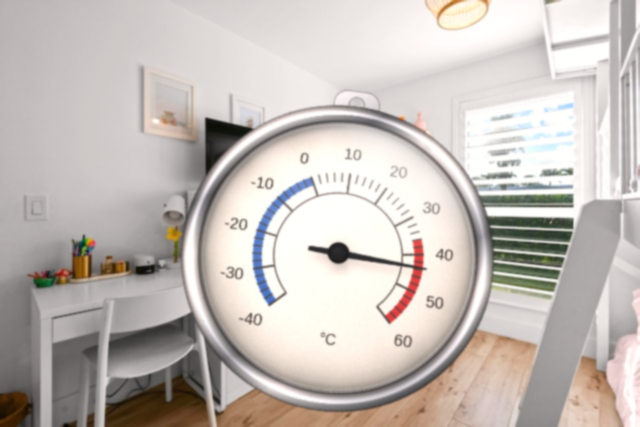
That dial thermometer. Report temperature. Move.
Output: 44 °C
